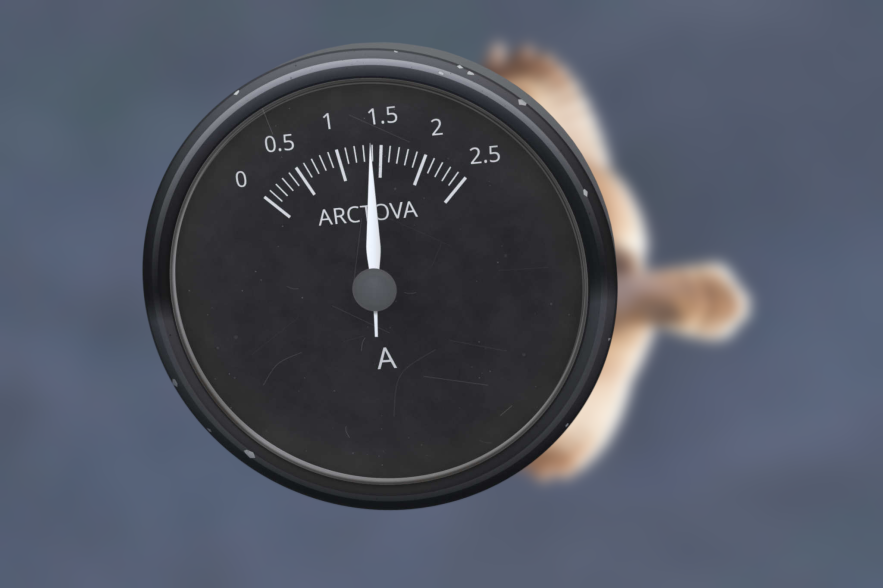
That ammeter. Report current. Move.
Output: 1.4 A
